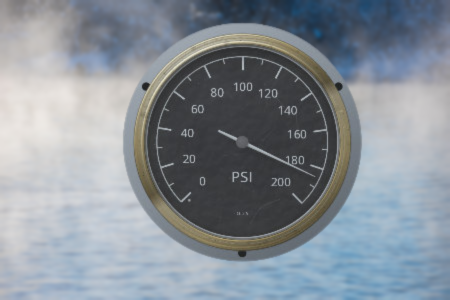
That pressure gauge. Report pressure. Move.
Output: 185 psi
